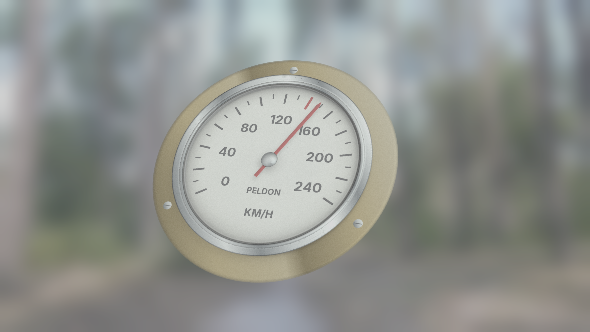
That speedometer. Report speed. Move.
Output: 150 km/h
